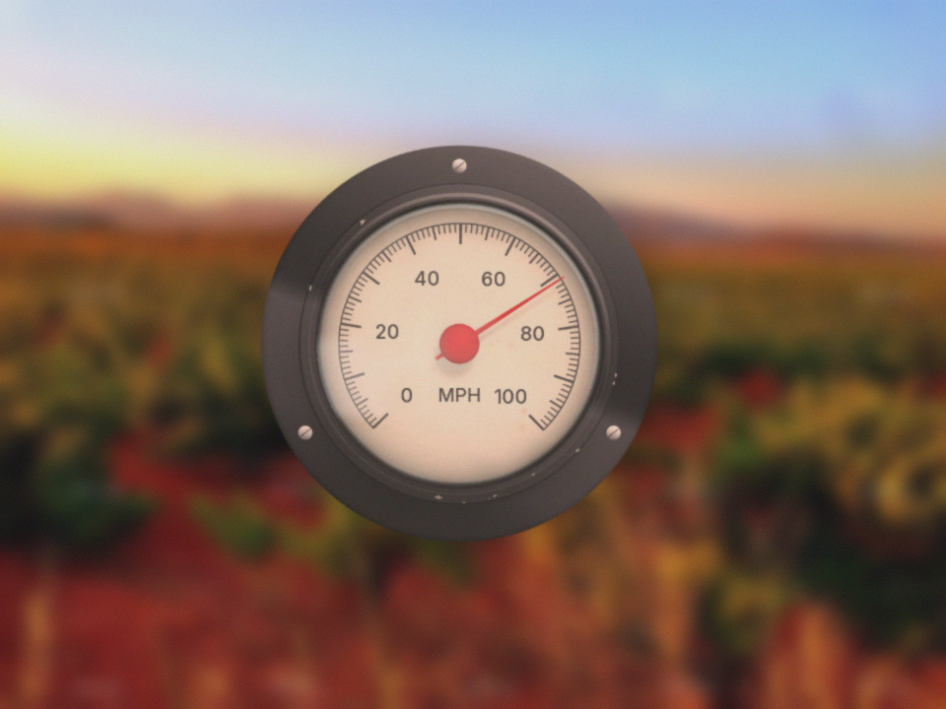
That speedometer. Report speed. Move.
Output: 71 mph
